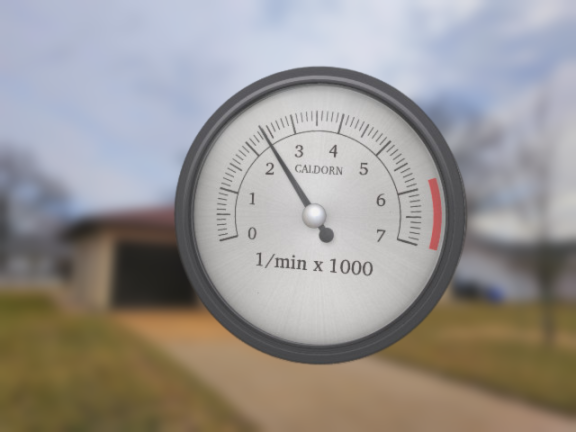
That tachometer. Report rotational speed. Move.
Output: 2400 rpm
